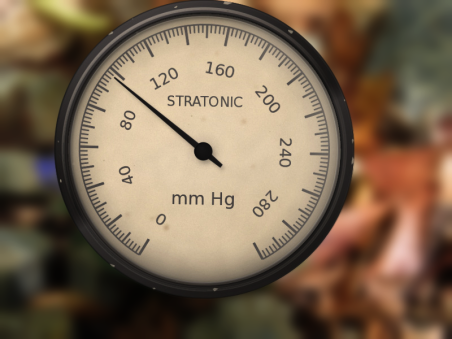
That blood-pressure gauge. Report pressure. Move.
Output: 98 mmHg
